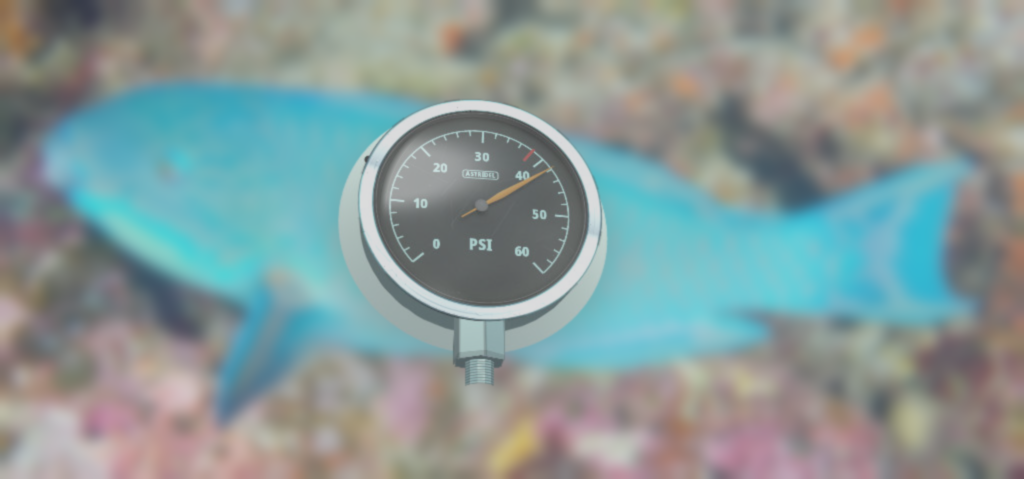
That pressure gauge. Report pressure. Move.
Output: 42 psi
